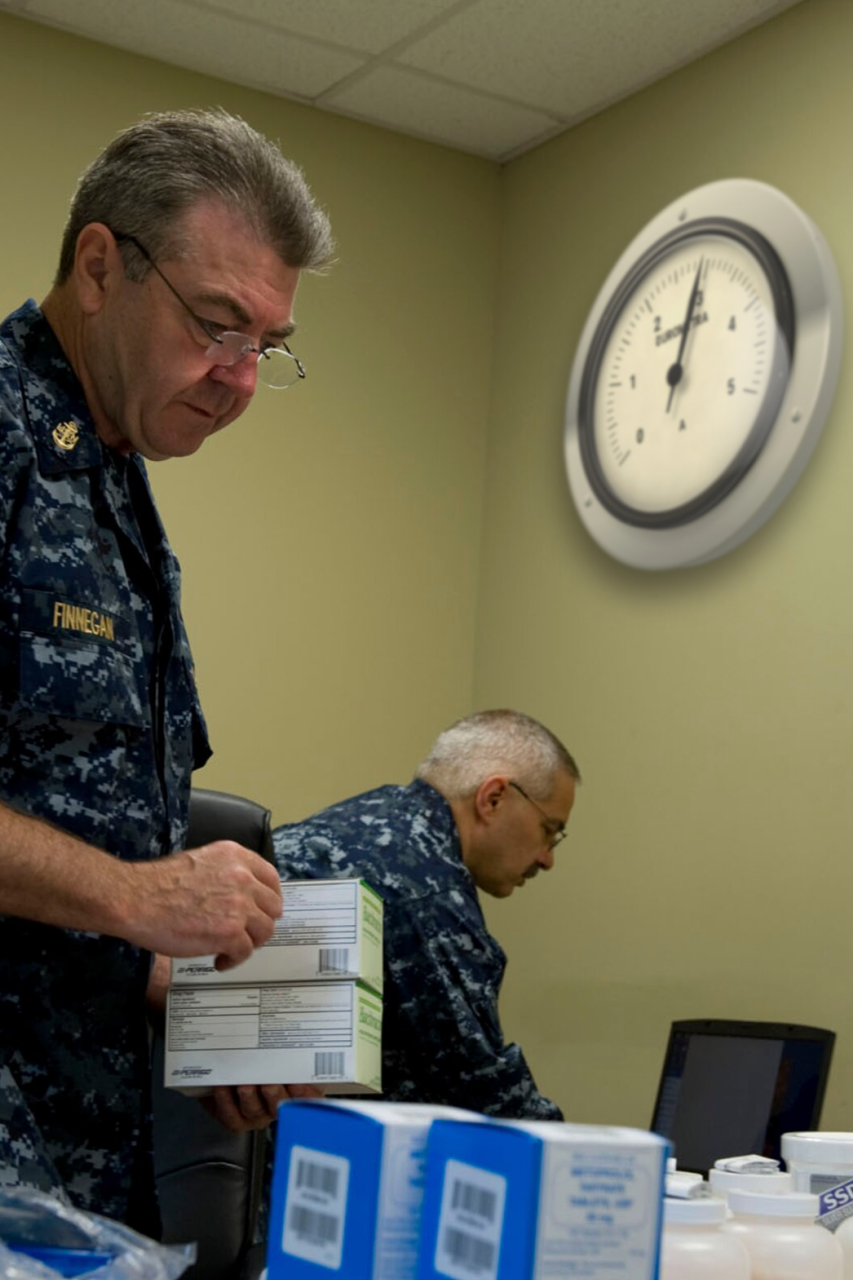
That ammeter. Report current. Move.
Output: 3 A
